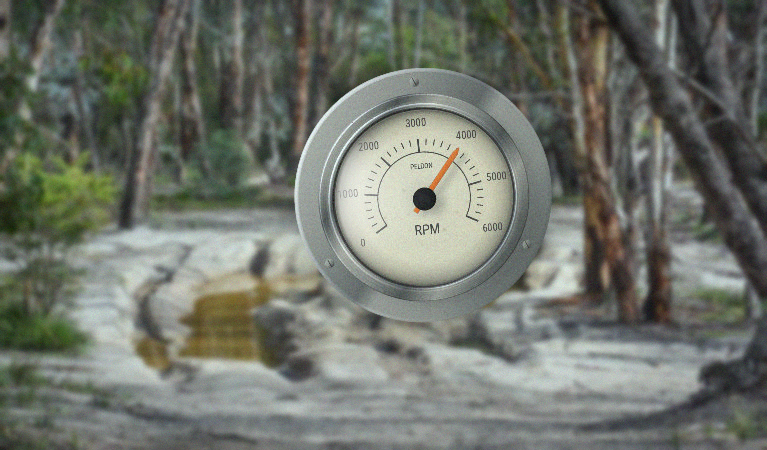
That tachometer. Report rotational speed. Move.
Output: 4000 rpm
